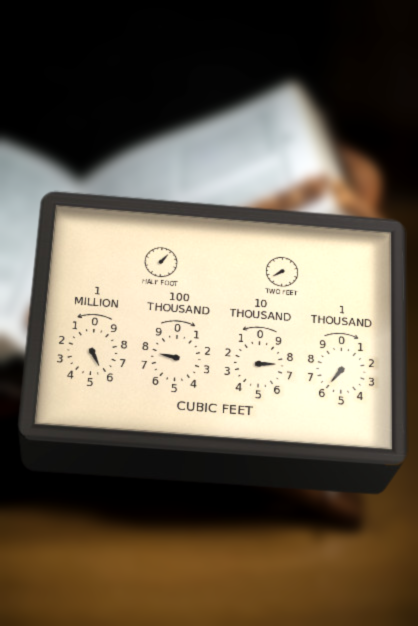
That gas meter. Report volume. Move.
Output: 577600 ft³
